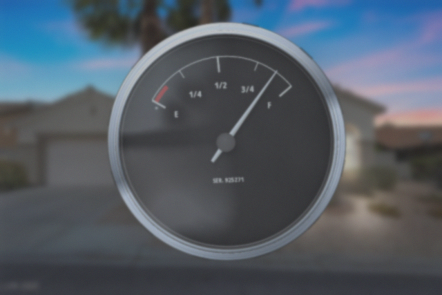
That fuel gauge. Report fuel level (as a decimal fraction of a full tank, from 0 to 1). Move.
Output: 0.875
